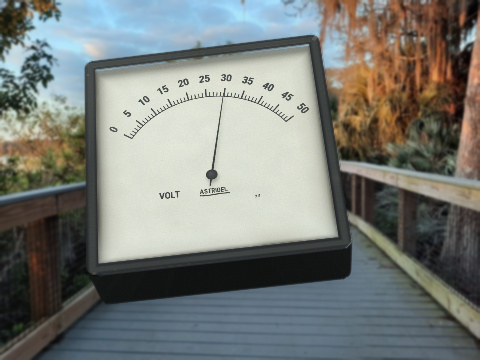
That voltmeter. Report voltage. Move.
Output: 30 V
